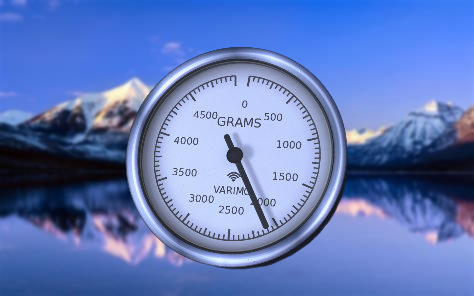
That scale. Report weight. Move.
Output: 2100 g
